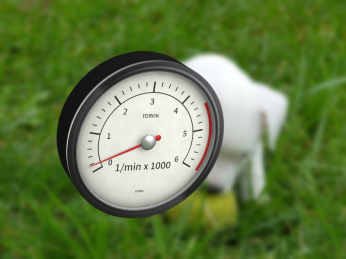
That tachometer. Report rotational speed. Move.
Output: 200 rpm
